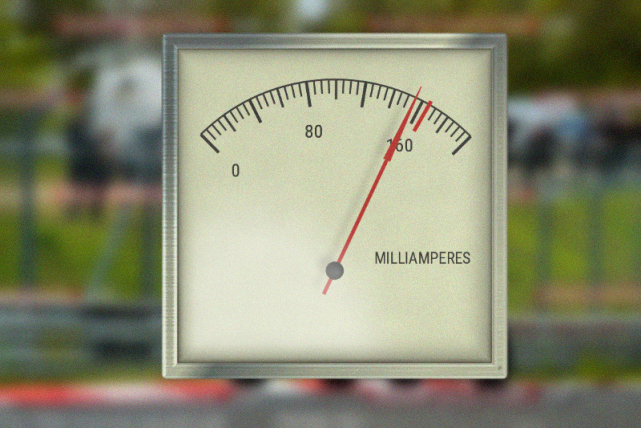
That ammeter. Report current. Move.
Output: 155 mA
